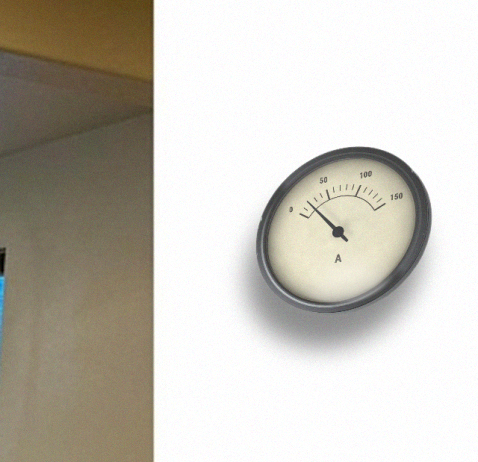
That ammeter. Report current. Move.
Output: 20 A
